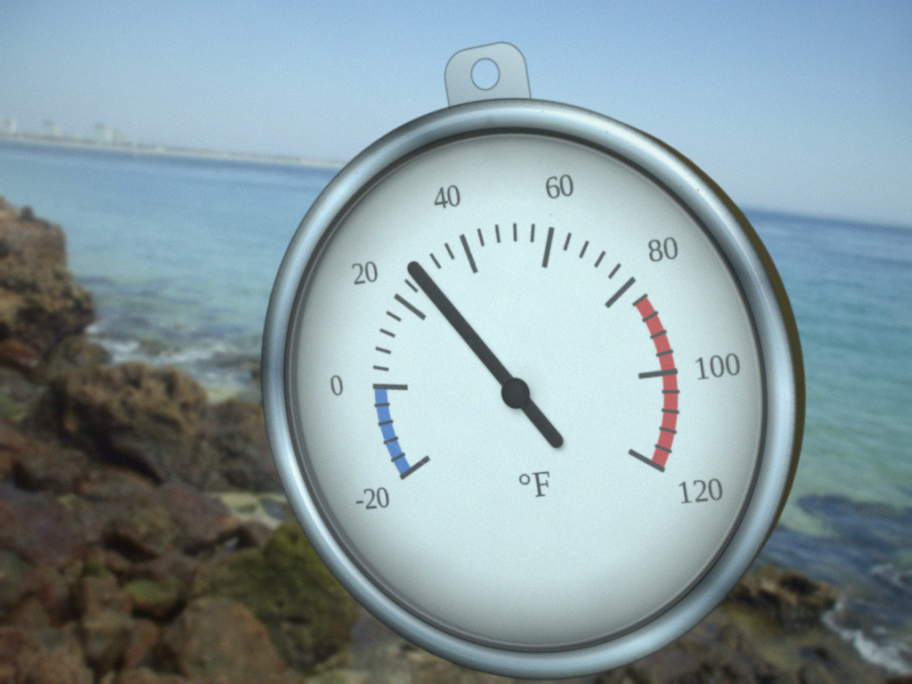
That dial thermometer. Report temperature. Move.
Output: 28 °F
